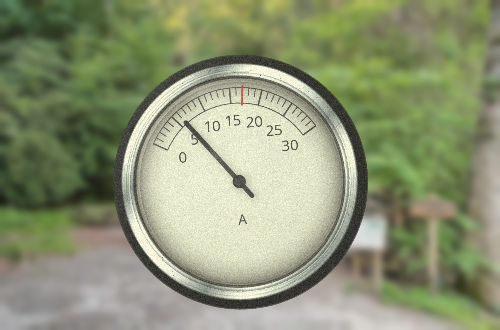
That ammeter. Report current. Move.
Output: 6 A
